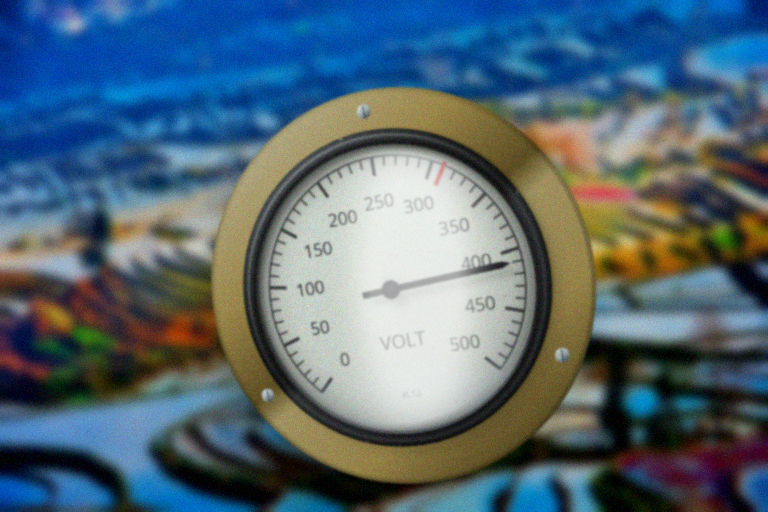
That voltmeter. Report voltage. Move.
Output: 410 V
